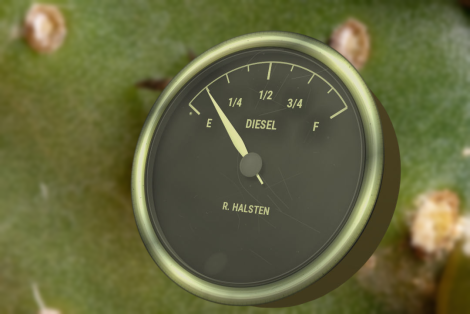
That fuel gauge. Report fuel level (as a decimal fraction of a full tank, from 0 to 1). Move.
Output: 0.125
